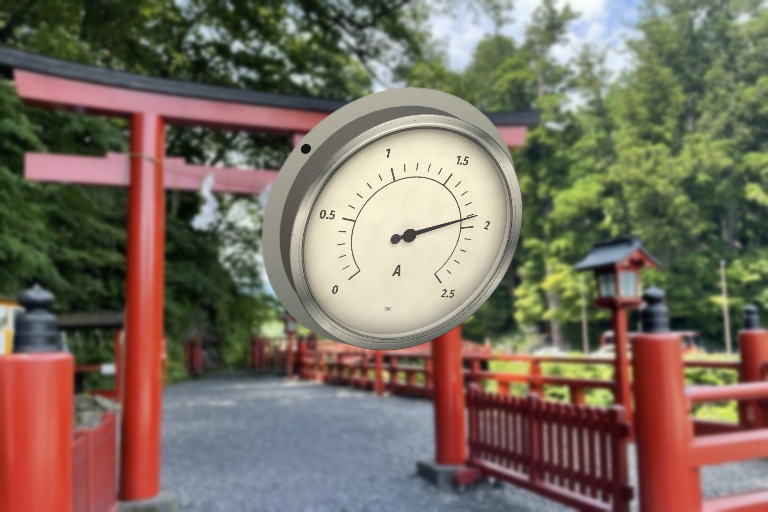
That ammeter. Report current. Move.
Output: 1.9 A
